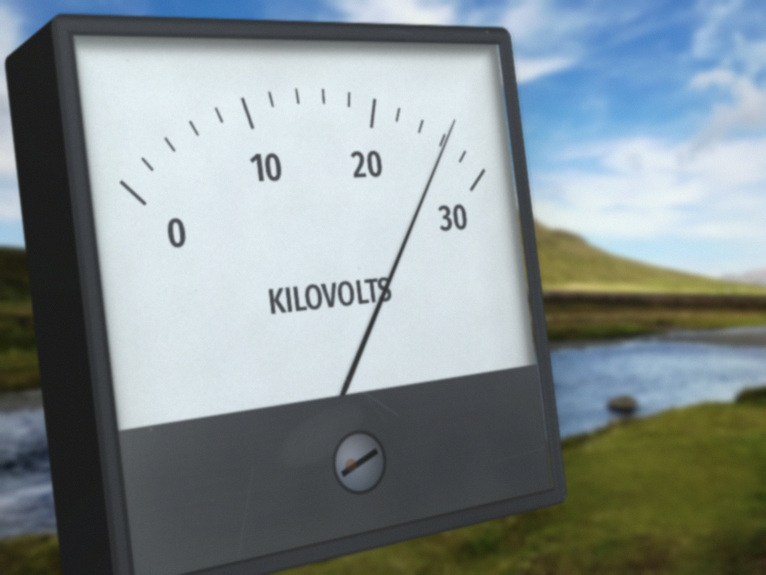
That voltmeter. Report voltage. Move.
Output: 26 kV
